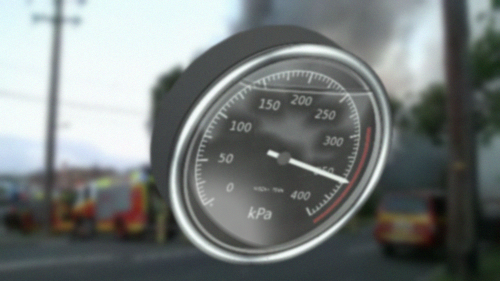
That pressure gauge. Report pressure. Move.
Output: 350 kPa
